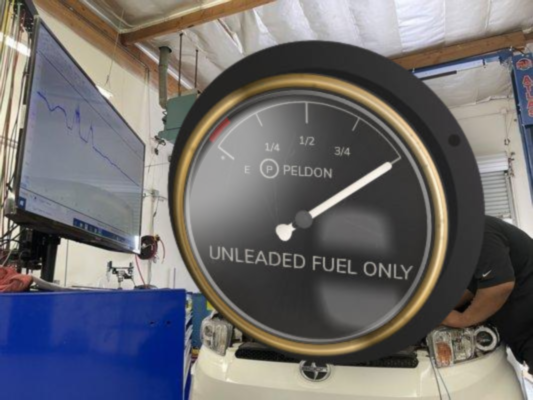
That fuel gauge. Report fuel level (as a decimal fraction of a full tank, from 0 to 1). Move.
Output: 1
